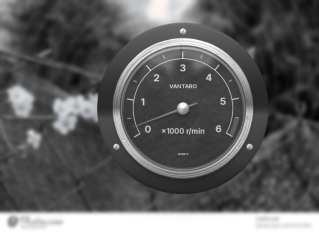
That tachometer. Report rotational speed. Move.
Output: 250 rpm
